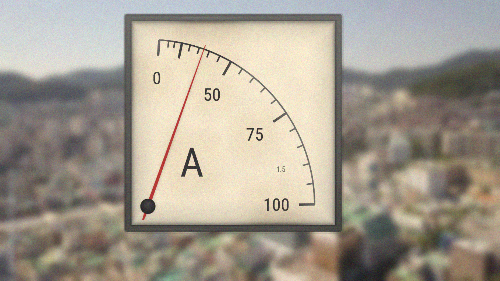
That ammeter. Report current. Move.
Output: 37.5 A
